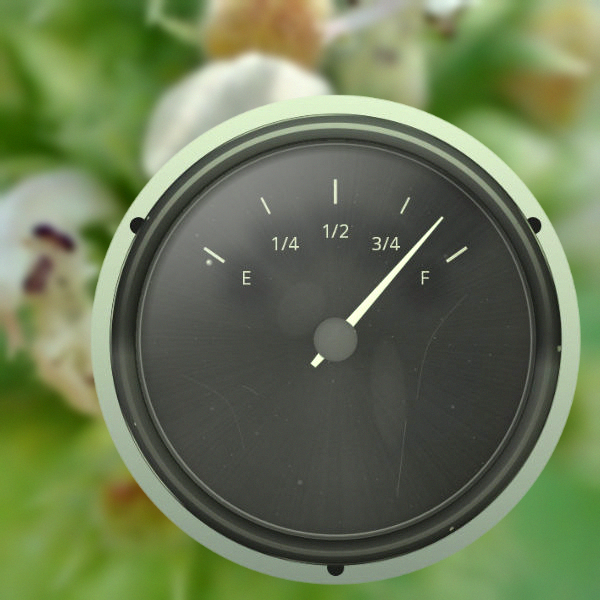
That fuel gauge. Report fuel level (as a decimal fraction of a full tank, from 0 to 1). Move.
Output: 0.875
